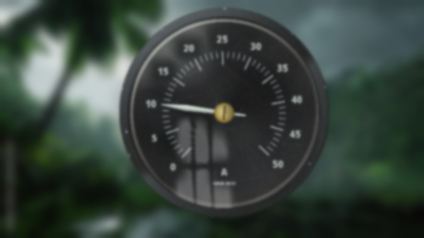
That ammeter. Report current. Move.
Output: 10 A
